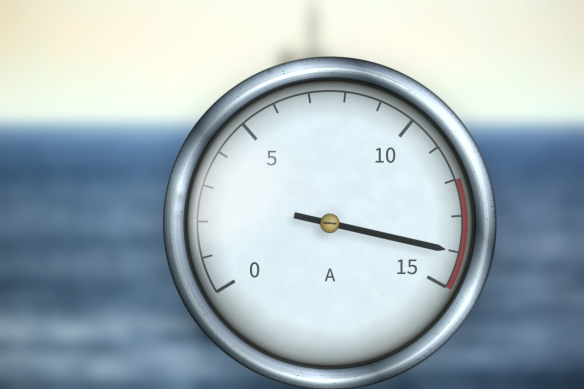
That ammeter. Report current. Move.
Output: 14 A
